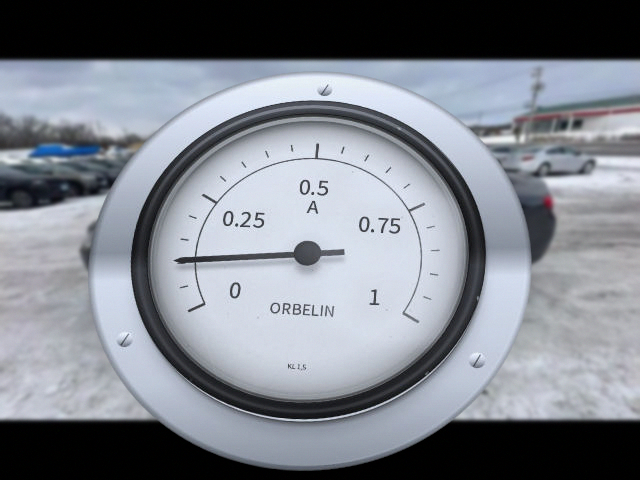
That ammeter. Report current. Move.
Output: 0.1 A
